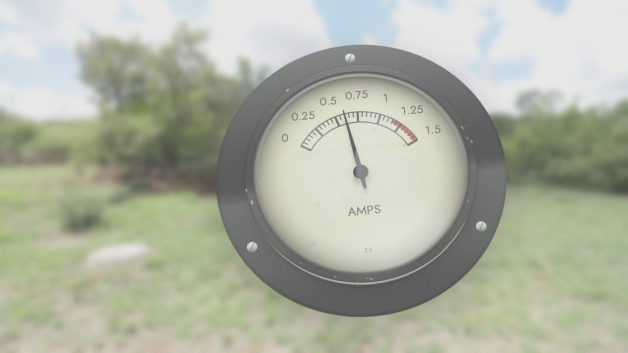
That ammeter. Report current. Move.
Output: 0.6 A
